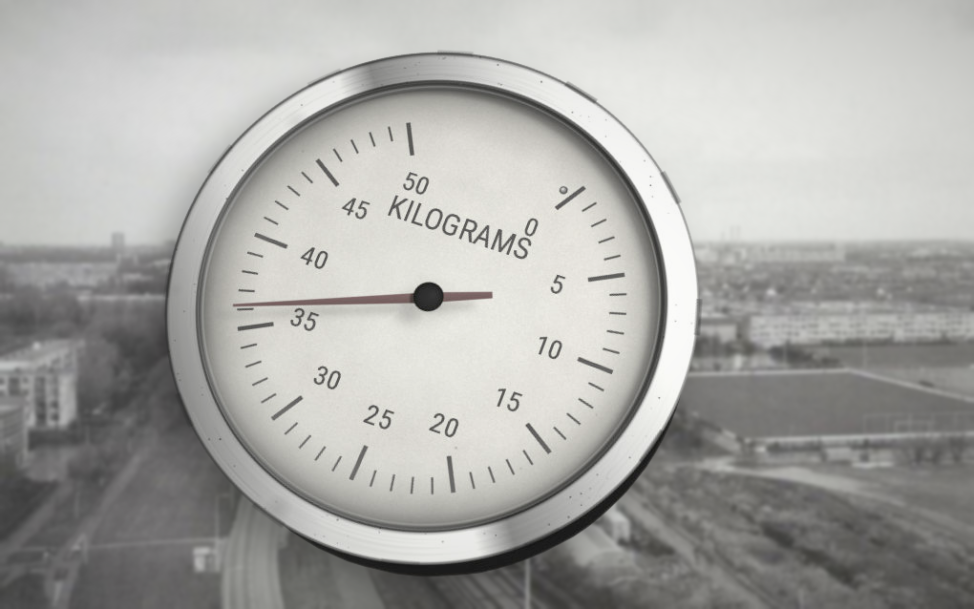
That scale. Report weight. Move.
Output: 36 kg
